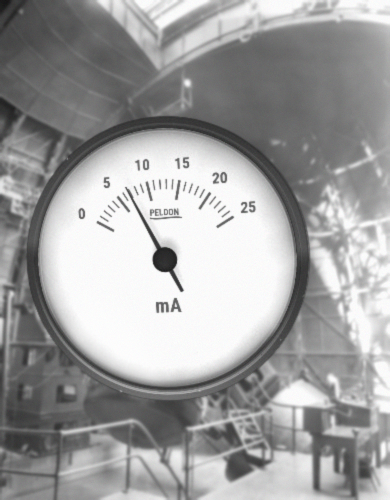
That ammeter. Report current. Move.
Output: 7 mA
